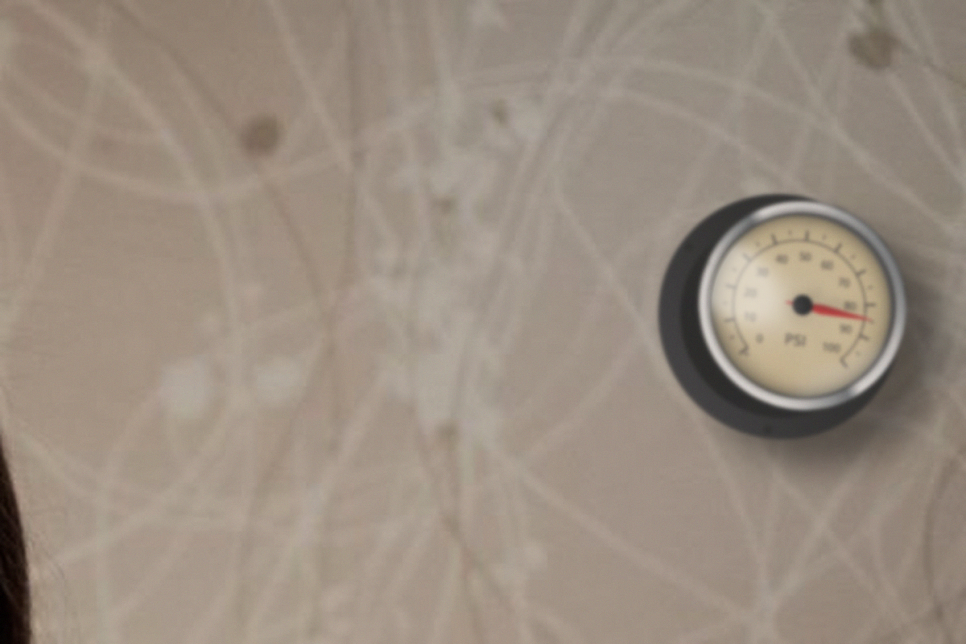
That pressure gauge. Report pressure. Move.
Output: 85 psi
